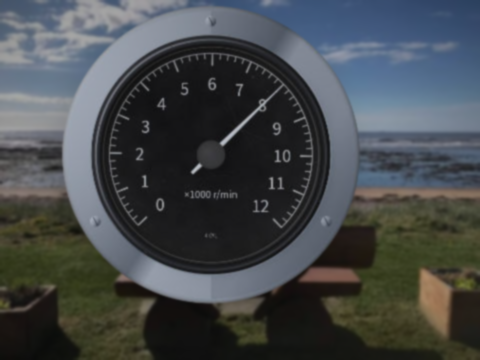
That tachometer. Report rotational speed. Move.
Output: 8000 rpm
